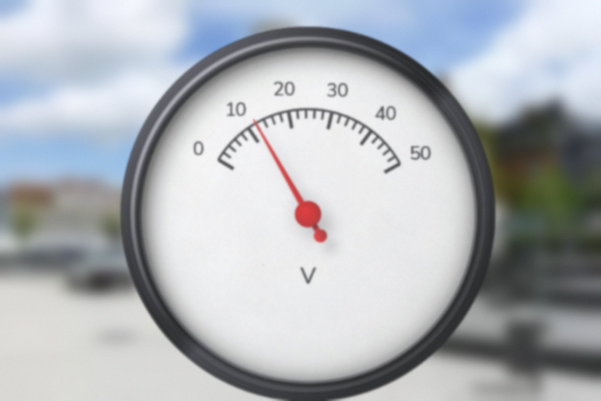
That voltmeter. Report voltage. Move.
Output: 12 V
